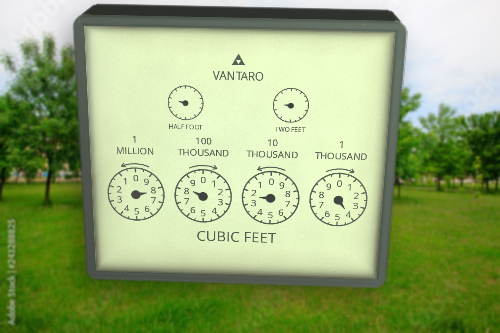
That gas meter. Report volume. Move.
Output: 782400 ft³
